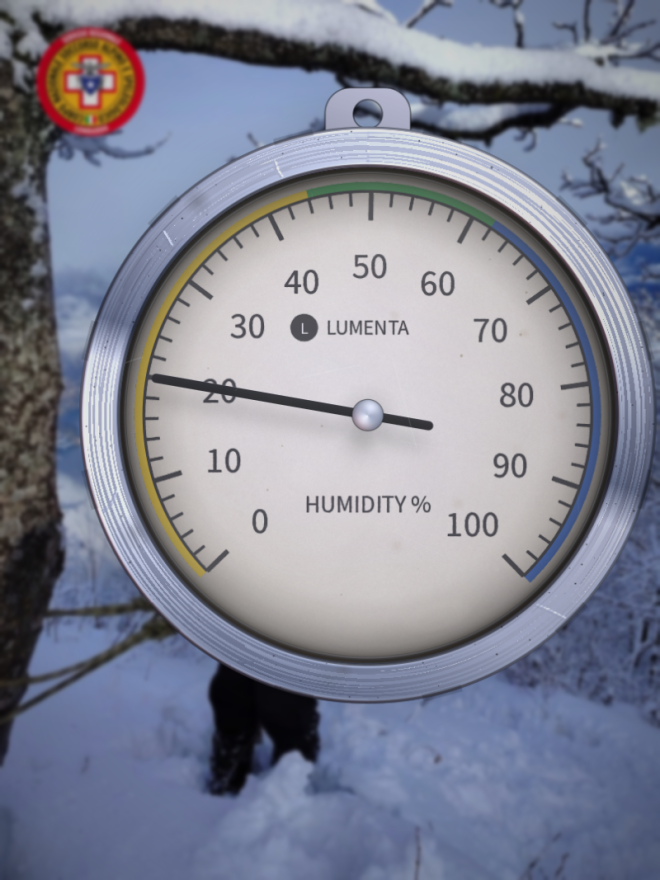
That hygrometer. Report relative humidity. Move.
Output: 20 %
